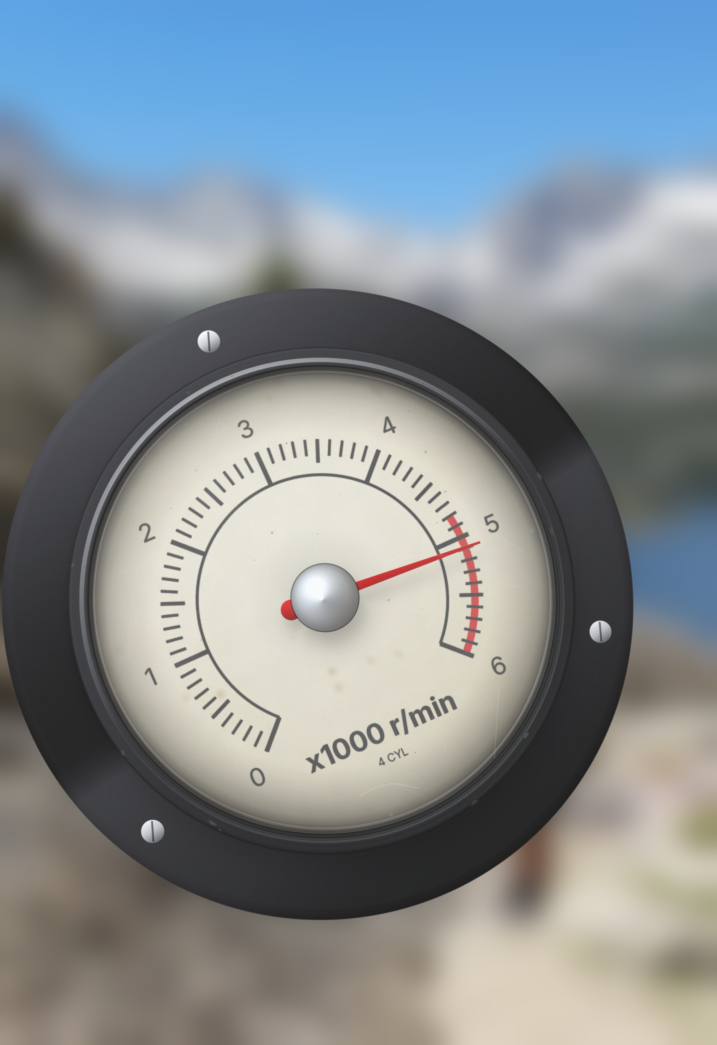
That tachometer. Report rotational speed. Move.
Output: 5100 rpm
